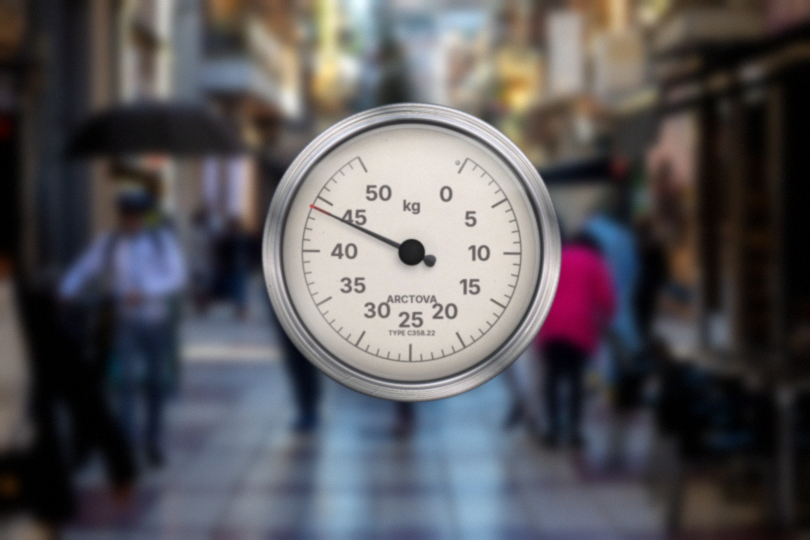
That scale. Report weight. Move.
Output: 44 kg
